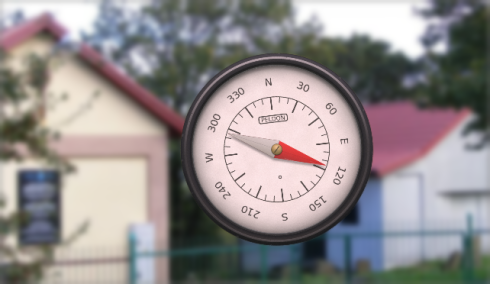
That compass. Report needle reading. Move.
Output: 115 °
